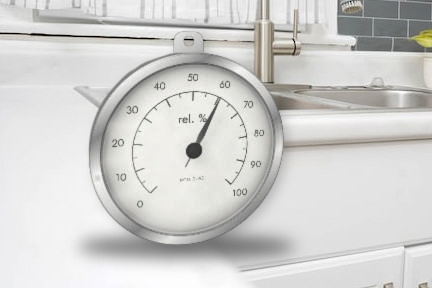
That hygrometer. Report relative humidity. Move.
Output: 60 %
